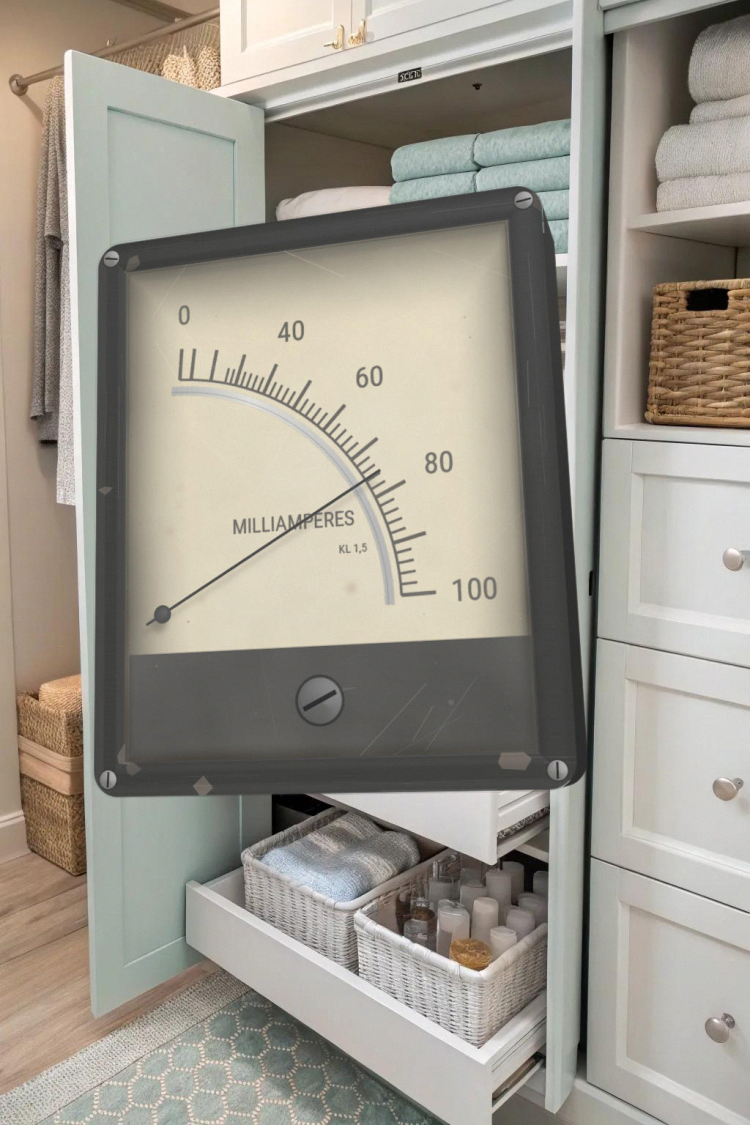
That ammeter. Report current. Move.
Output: 76 mA
